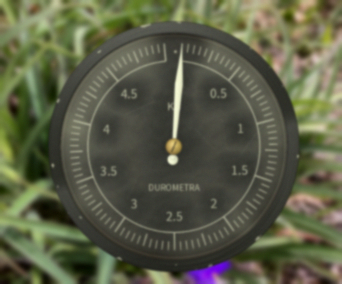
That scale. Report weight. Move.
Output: 0 kg
